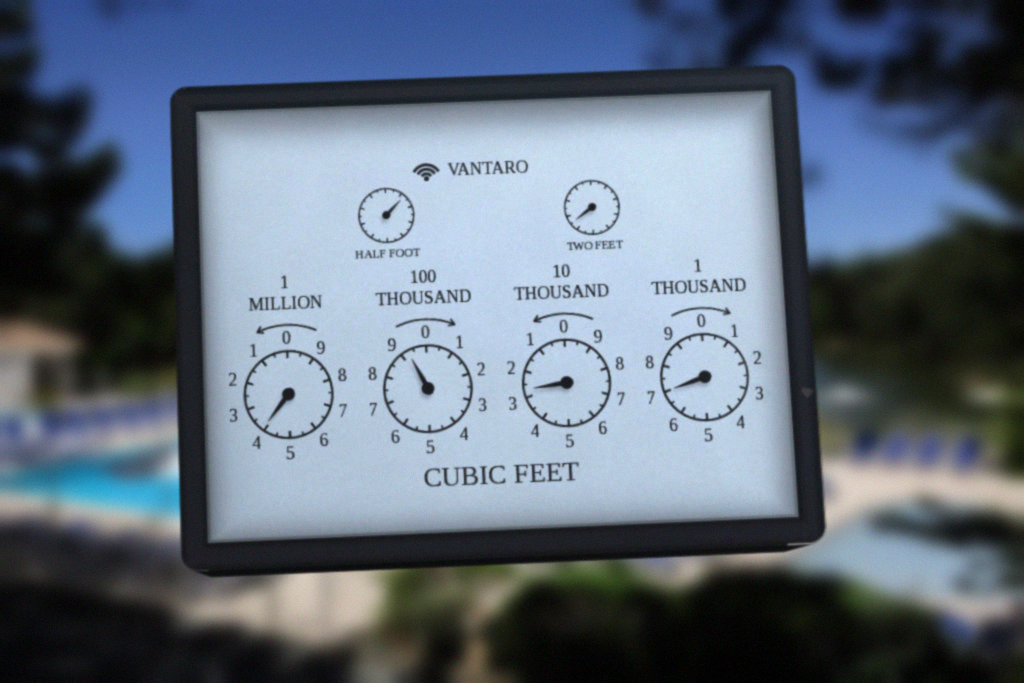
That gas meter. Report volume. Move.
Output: 392700 ft³
